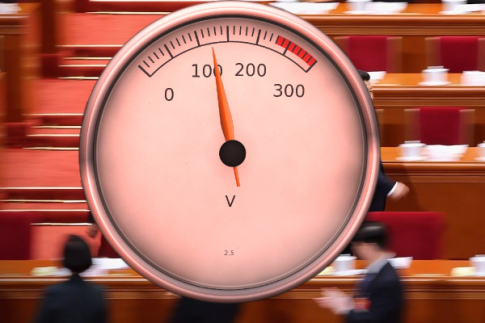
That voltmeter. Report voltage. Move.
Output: 120 V
